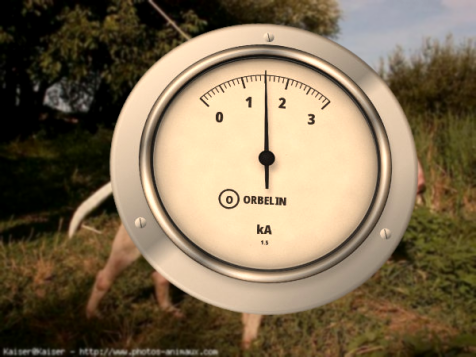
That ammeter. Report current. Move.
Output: 1.5 kA
